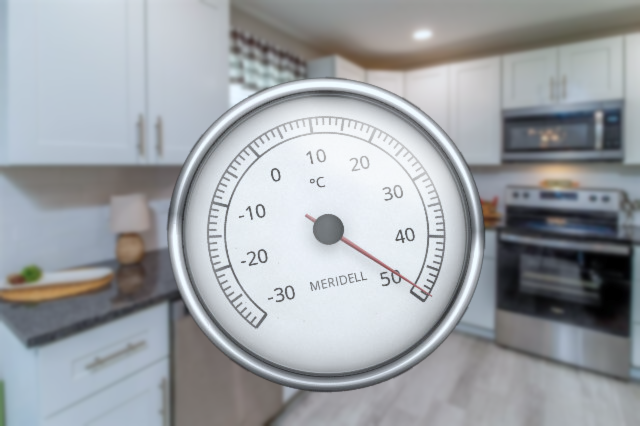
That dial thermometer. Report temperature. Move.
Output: 49 °C
